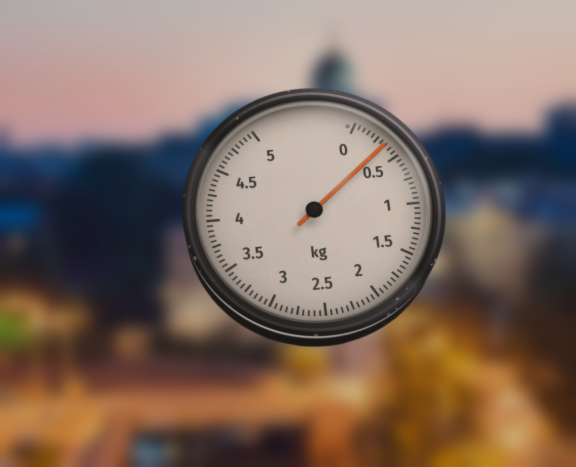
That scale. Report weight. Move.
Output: 0.35 kg
